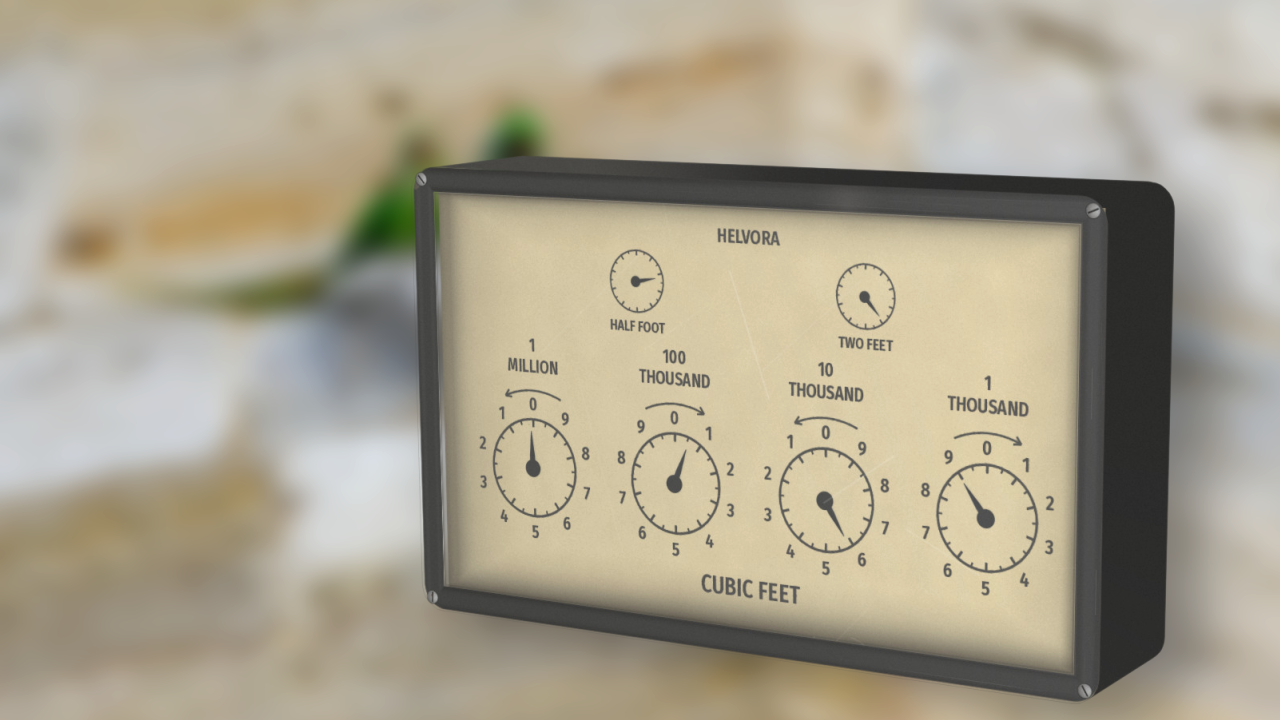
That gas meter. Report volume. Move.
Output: 5900 ft³
